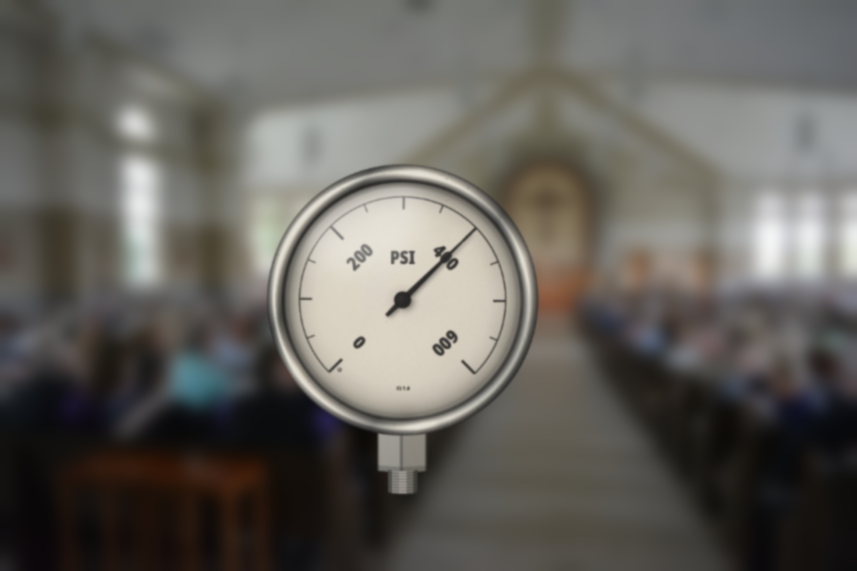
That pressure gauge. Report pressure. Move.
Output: 400 psi
